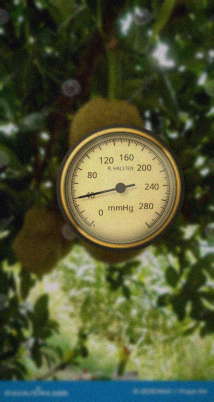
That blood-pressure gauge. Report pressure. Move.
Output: 40 mmHg
